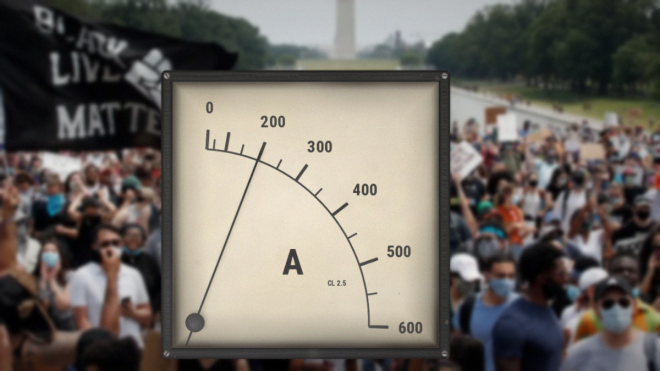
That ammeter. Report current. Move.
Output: 200 A
